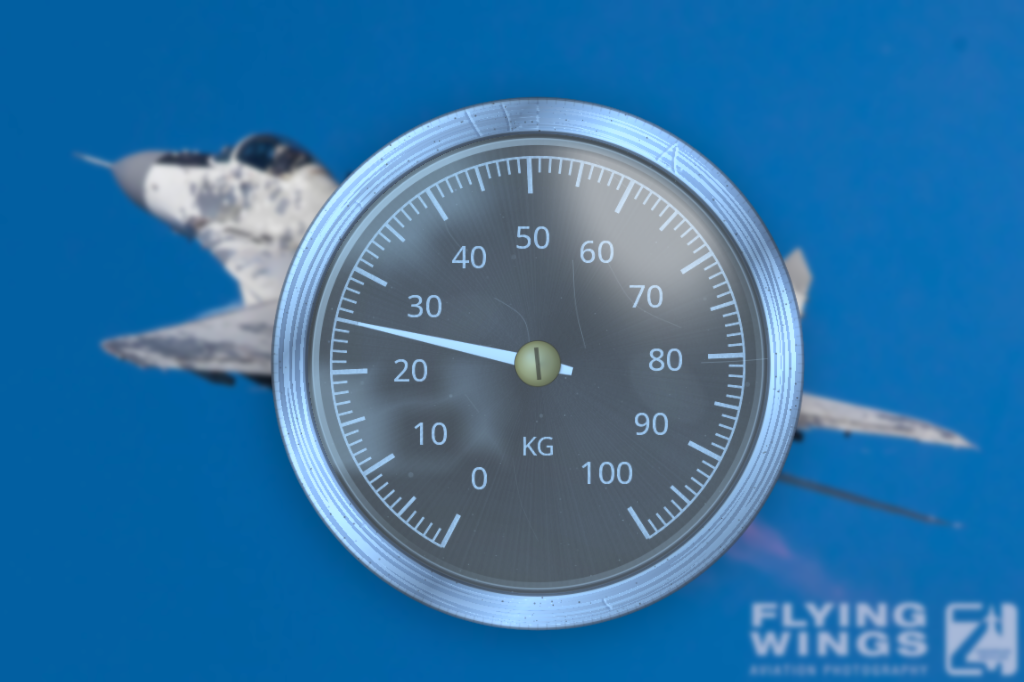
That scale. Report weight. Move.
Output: 25 kg
